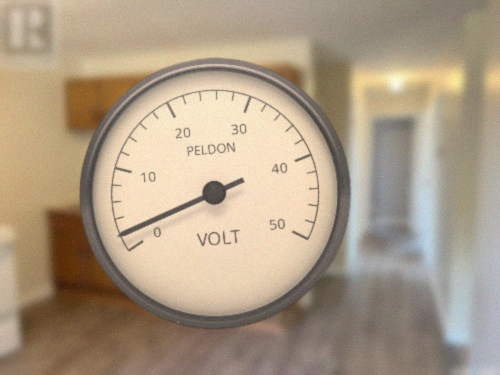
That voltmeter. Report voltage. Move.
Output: 2 V
